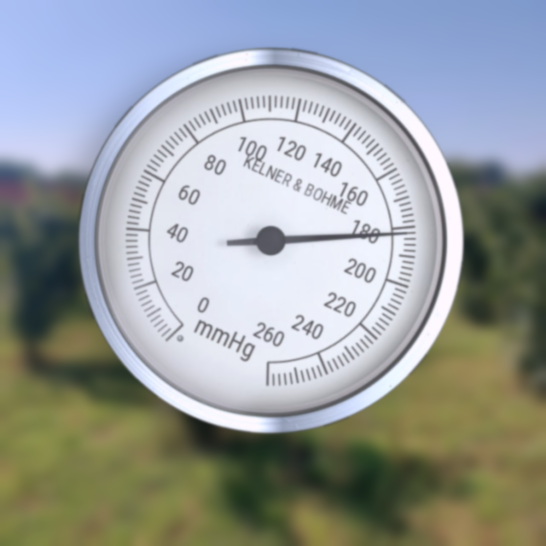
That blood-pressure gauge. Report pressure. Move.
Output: 182 mmHg
